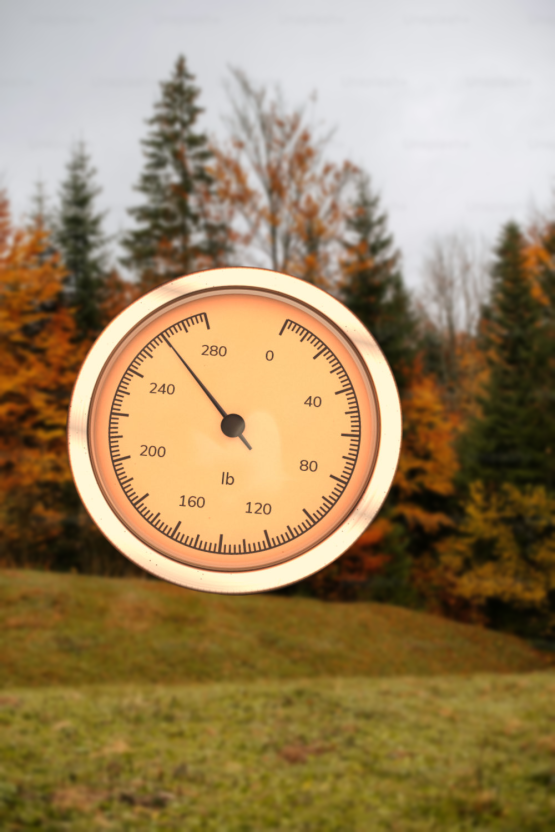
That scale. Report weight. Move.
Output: 260 lb
